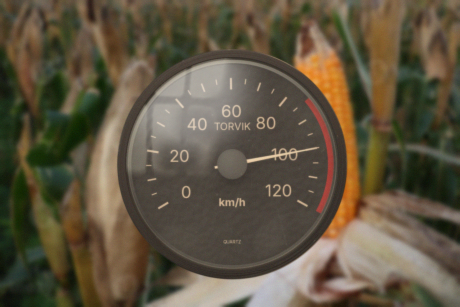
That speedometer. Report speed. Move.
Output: 100 km/h
